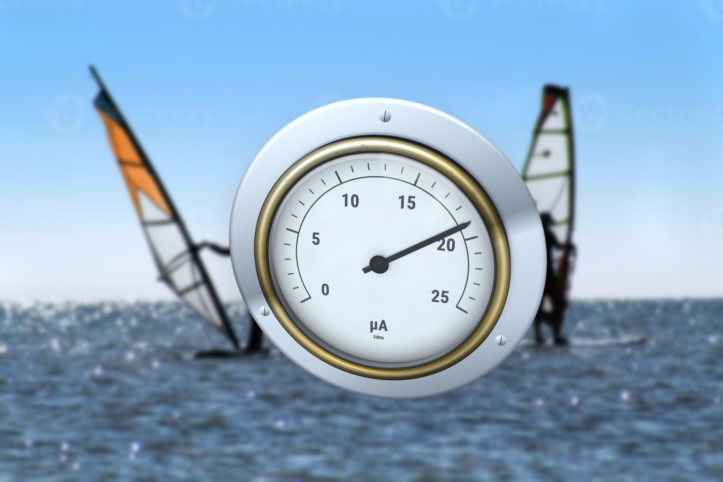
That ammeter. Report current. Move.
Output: 19 µA
